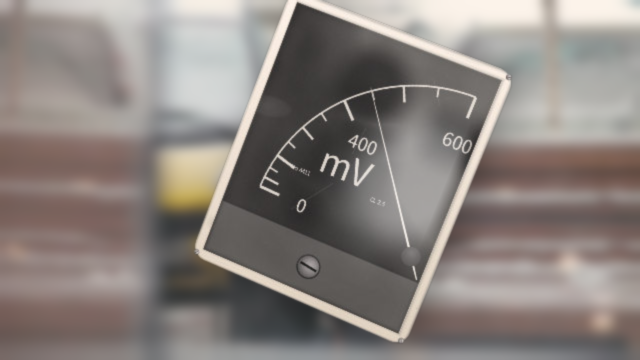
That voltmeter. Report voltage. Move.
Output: 450 mV
